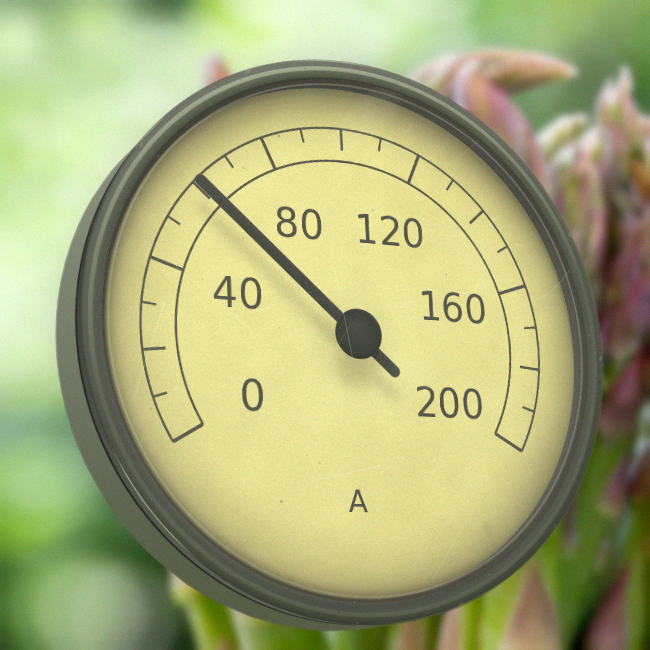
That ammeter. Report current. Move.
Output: 60 A
